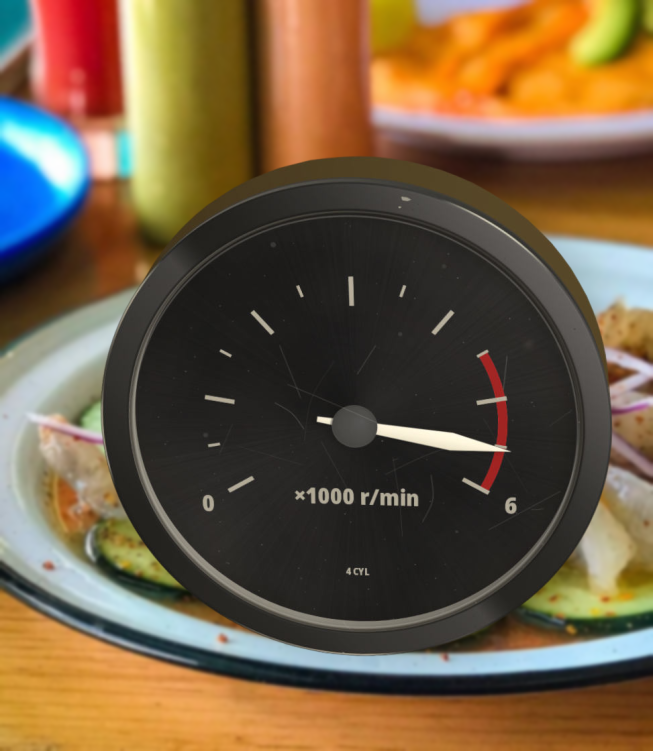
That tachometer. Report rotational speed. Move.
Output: 5500 rpm
